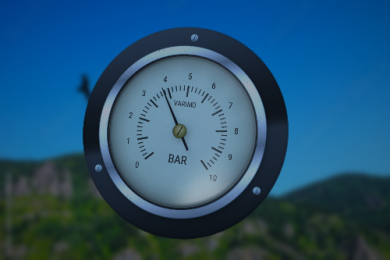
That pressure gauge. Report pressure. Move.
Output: 3.8 bar
